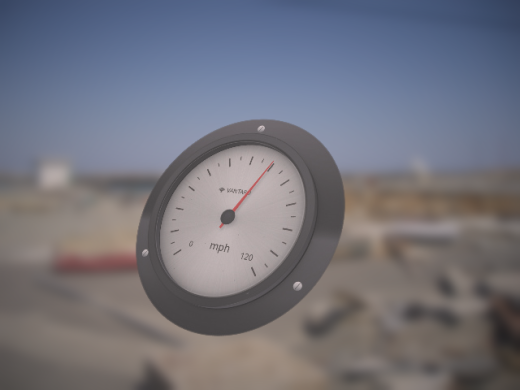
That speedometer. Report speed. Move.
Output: 70 mph
